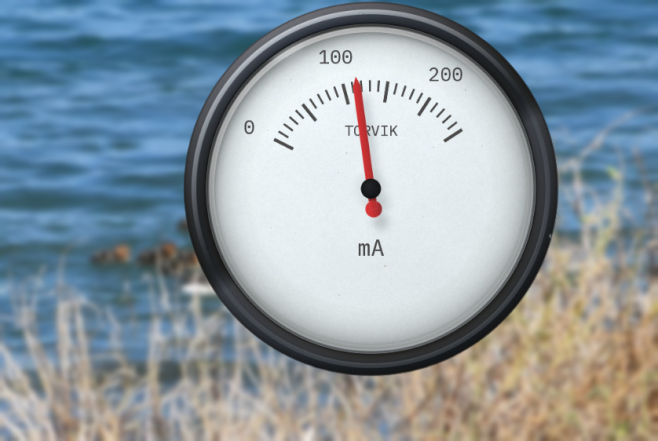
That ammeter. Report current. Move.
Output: 115 mA
